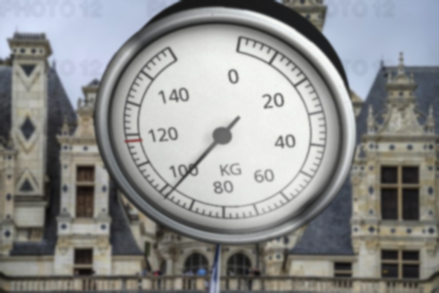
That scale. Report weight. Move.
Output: 98 kg
